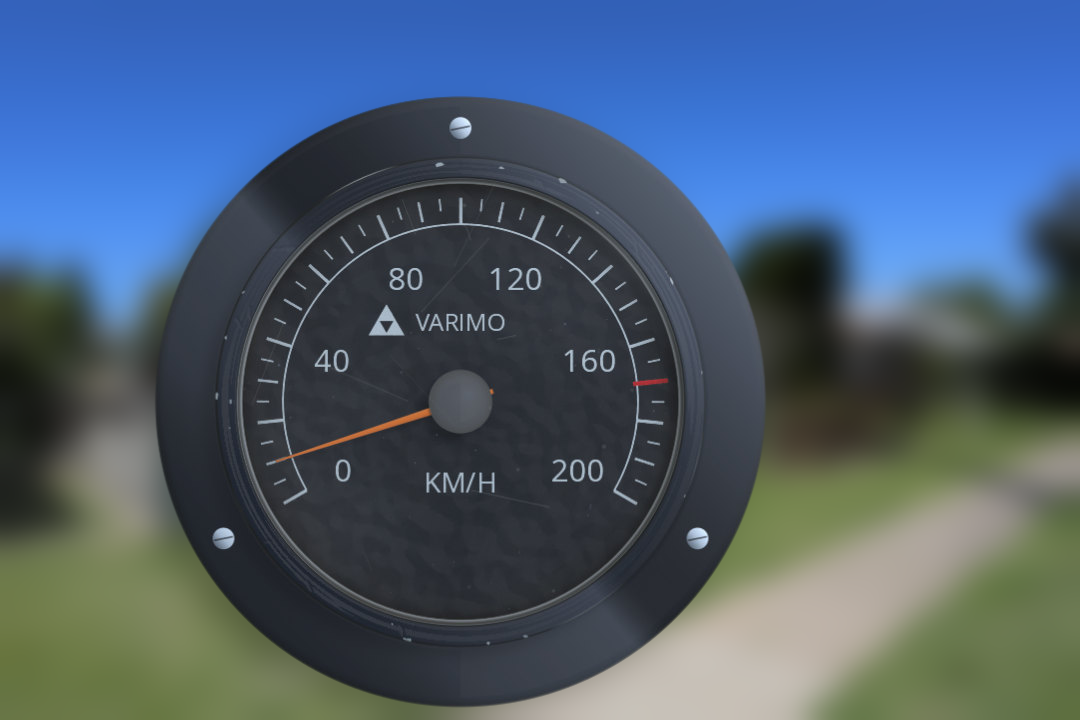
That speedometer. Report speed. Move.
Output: 10 km/h
